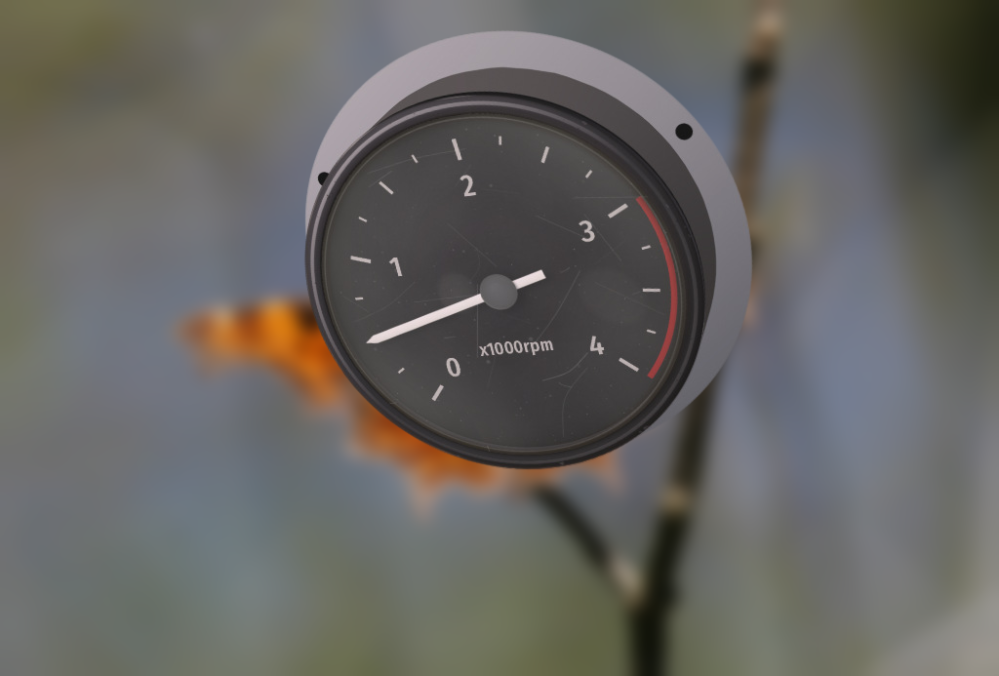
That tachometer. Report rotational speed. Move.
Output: 500 rpm
